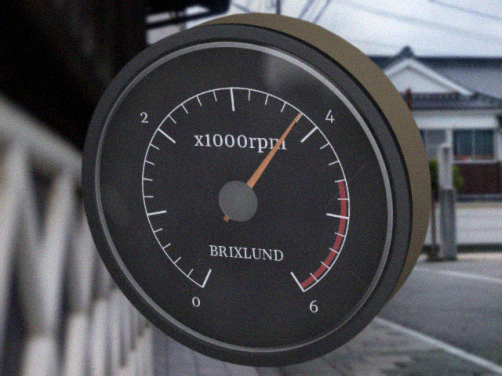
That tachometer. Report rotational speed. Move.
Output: 3800 rpm
